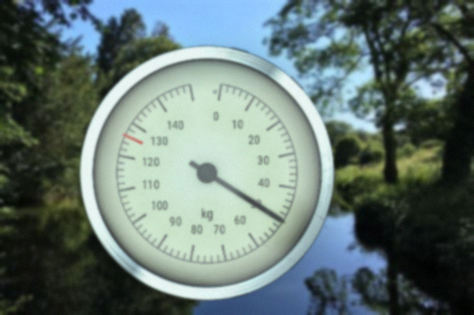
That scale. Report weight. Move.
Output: 50 kg
